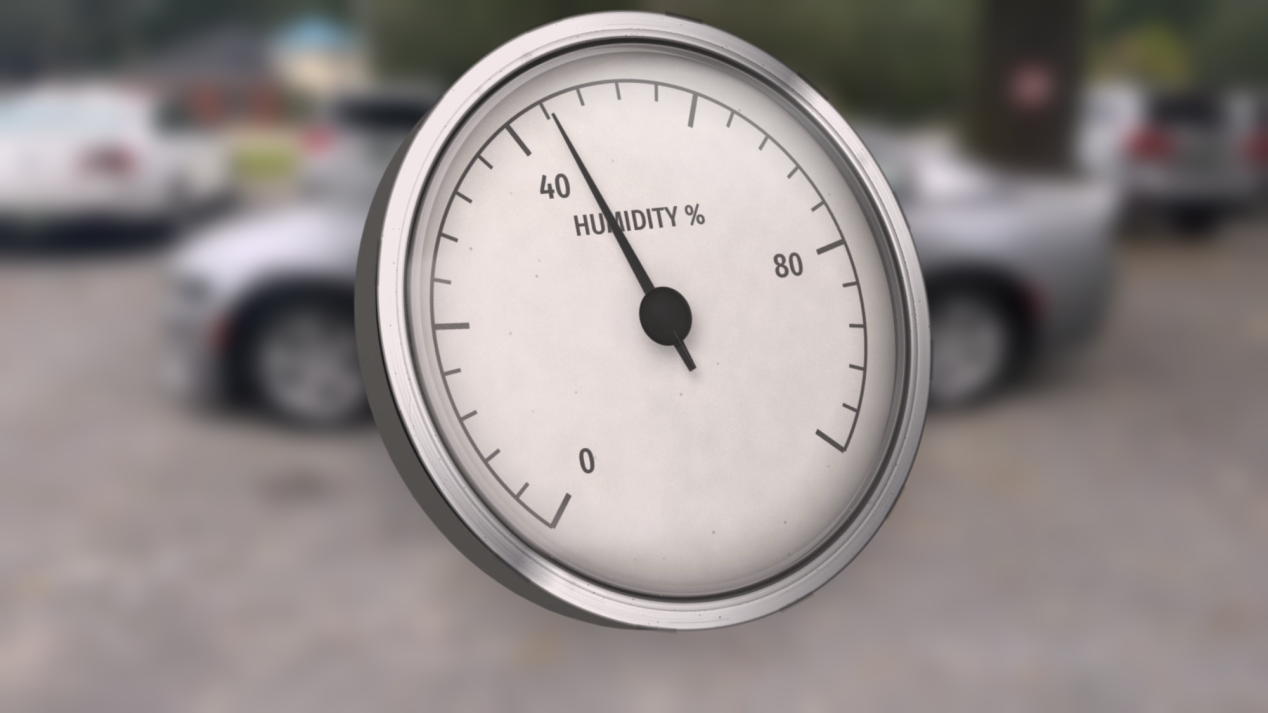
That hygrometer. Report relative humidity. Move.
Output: 44 %
